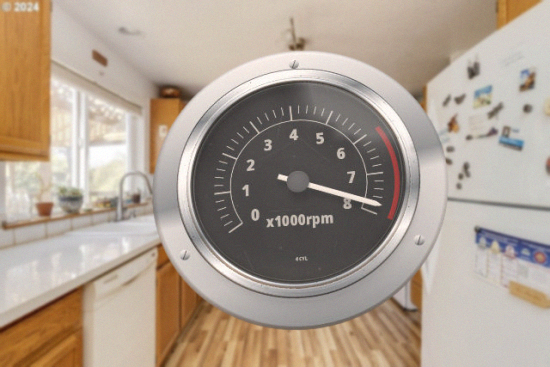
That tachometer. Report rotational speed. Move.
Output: 7800 rpm
